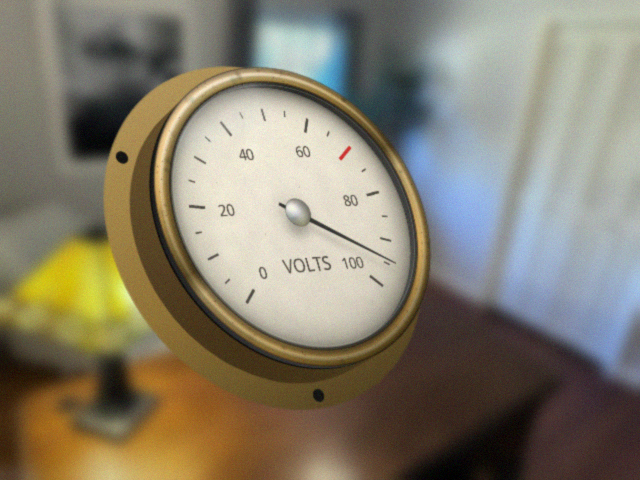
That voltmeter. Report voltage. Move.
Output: 95 V
